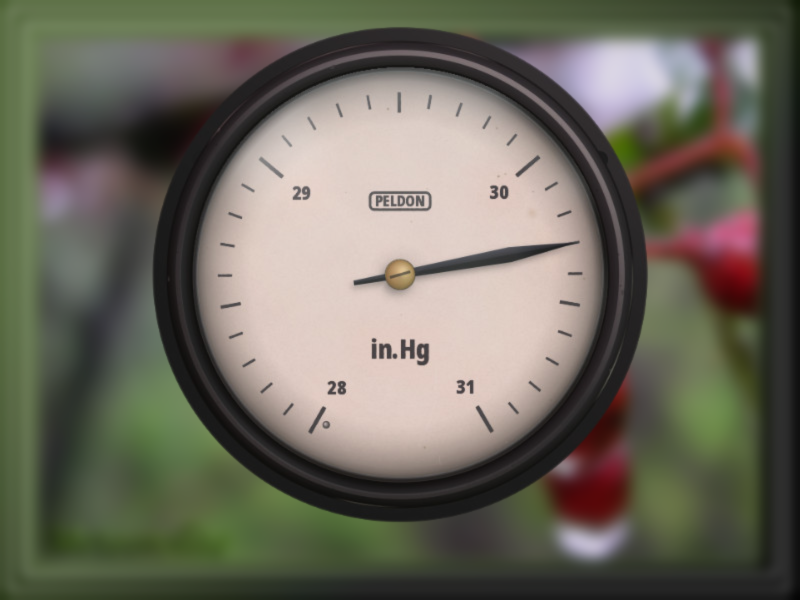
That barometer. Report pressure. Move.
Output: 30.3 inHg
